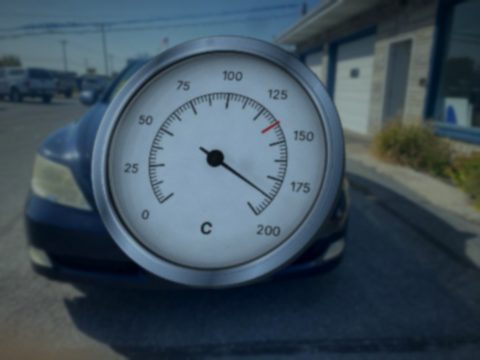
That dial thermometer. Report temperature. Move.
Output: 187.5 °C
